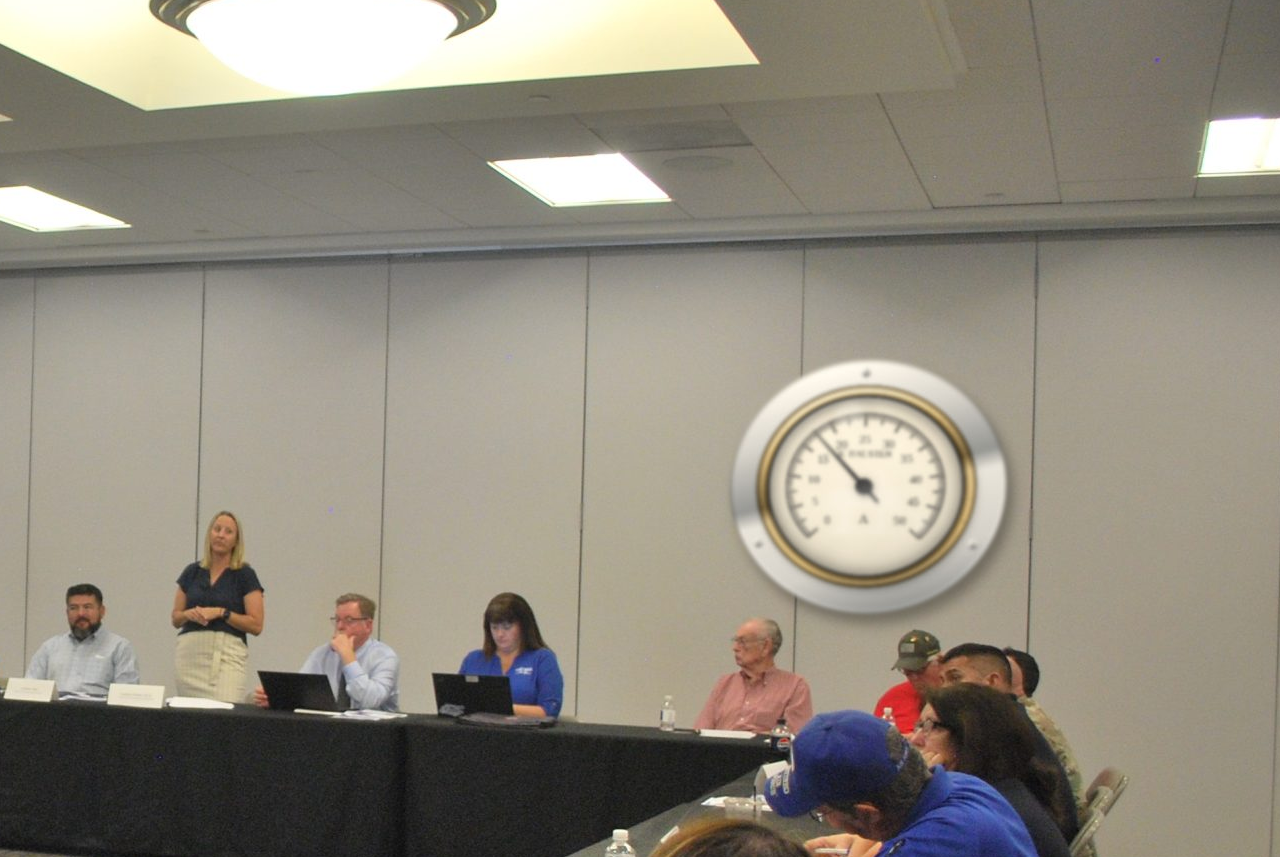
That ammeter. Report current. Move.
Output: 17.5 A
